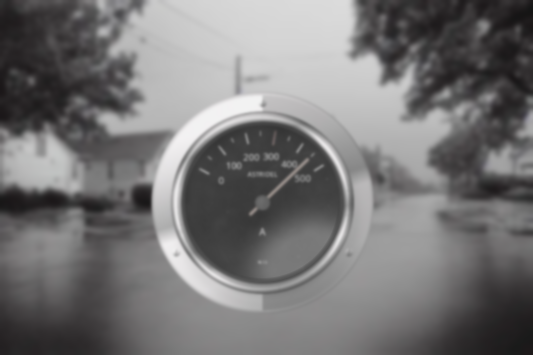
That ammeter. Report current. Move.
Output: 450 A
